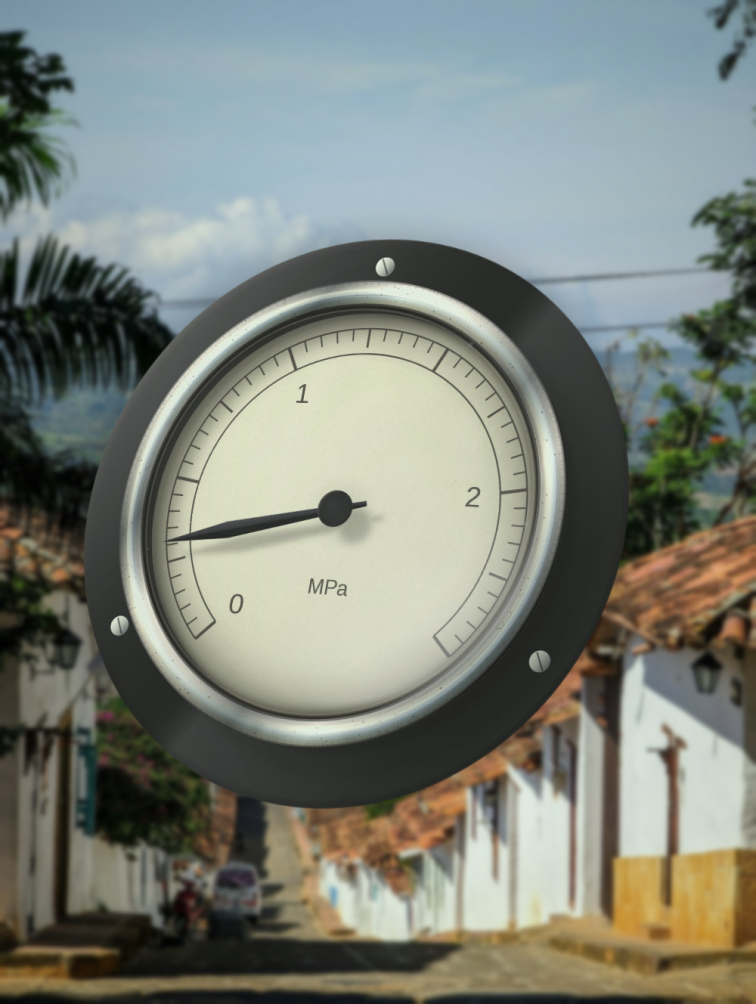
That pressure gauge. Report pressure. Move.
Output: 0.3 MPa
